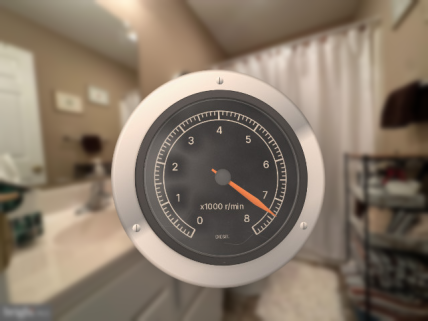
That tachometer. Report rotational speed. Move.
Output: 7400 rpm
